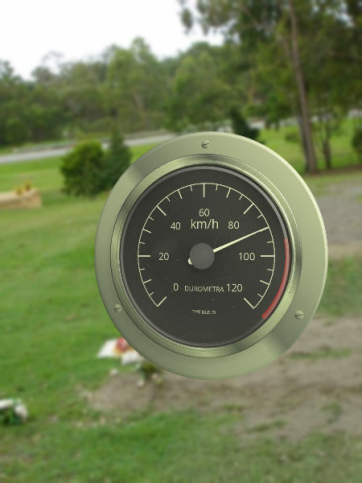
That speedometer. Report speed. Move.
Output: 90 km/h
